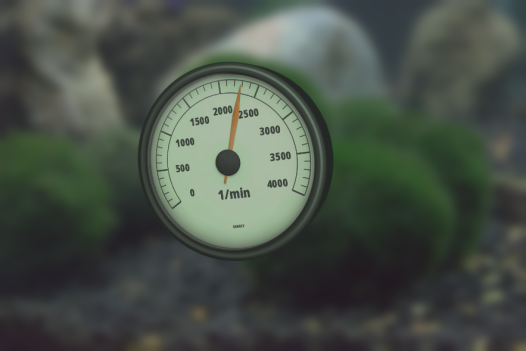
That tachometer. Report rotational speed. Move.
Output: 2300 rpm
